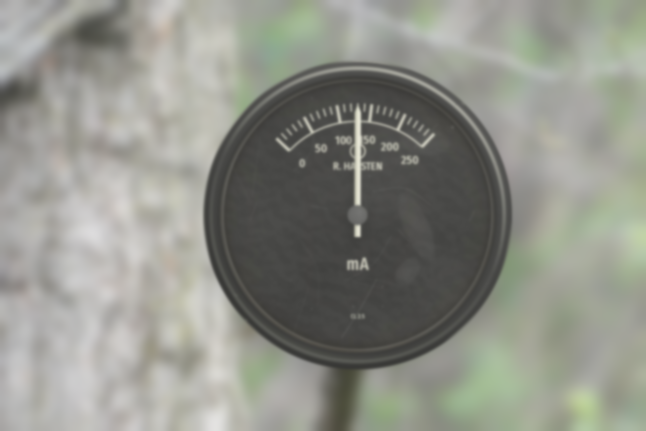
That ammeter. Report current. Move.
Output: 130 mA
